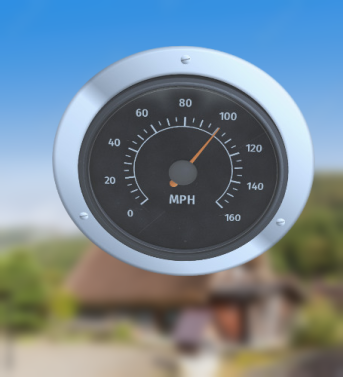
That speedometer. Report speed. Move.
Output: 100 mph
